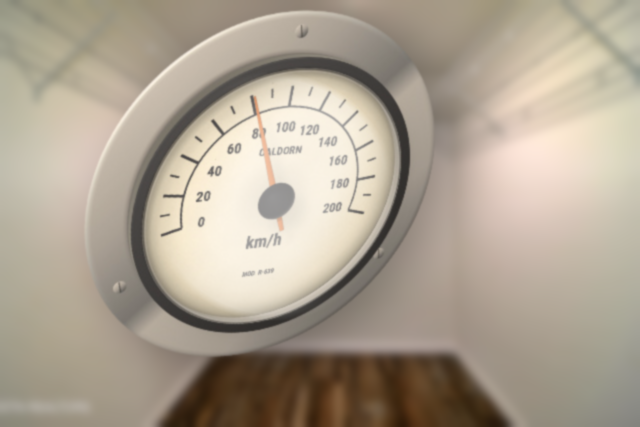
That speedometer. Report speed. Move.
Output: 80 km/h
